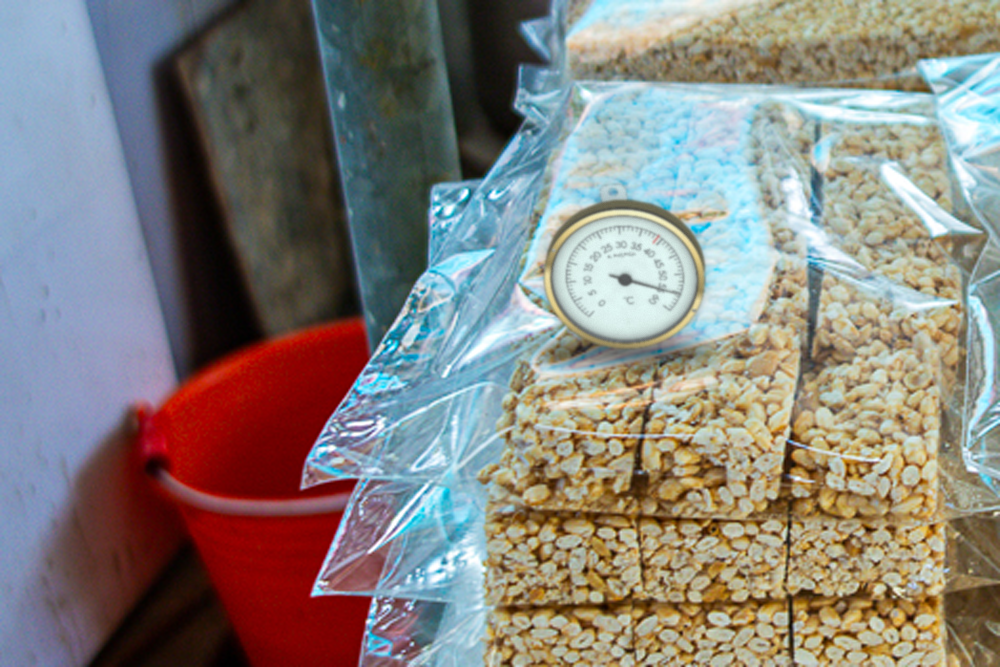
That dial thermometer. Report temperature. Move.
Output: 55 °C
